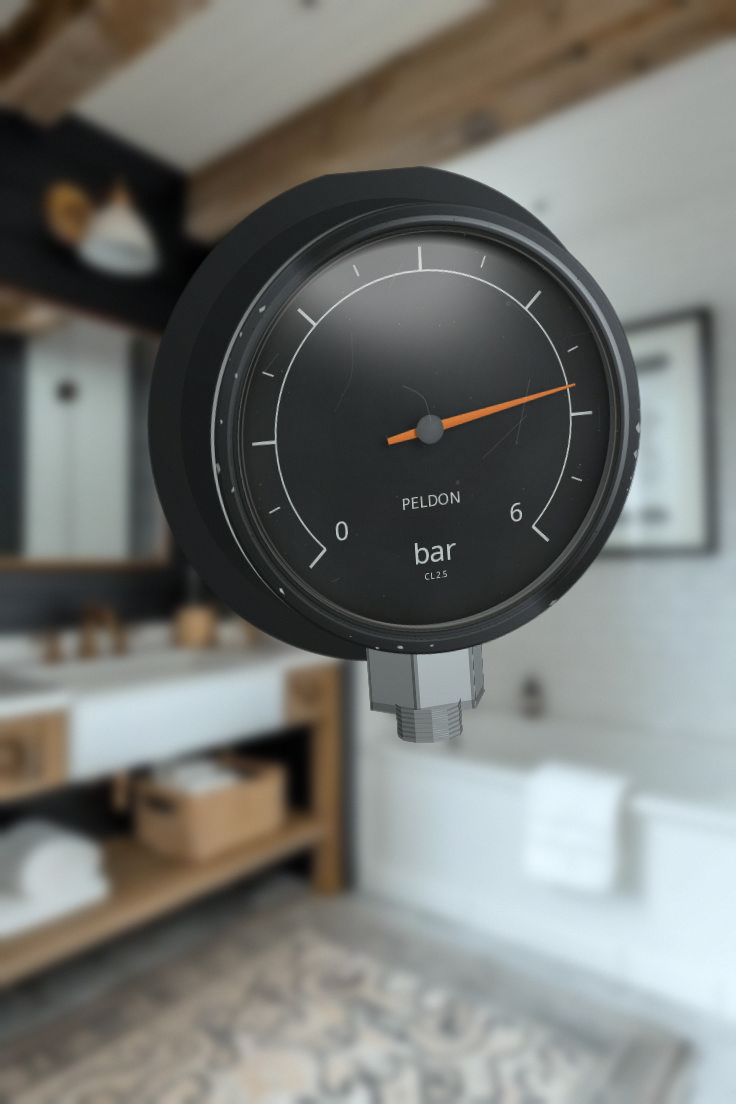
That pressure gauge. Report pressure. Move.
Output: 4.75 bar
